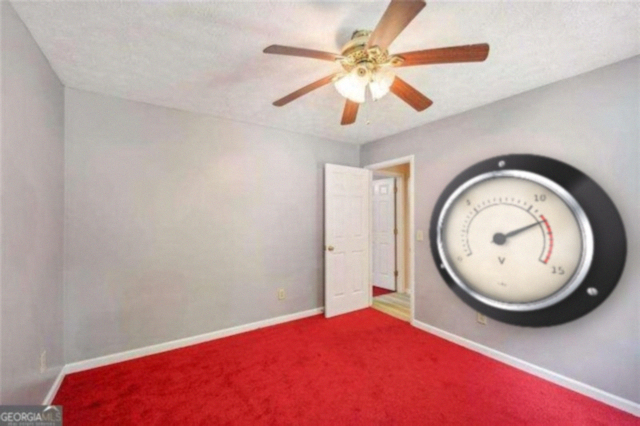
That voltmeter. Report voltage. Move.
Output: 11.5 V
